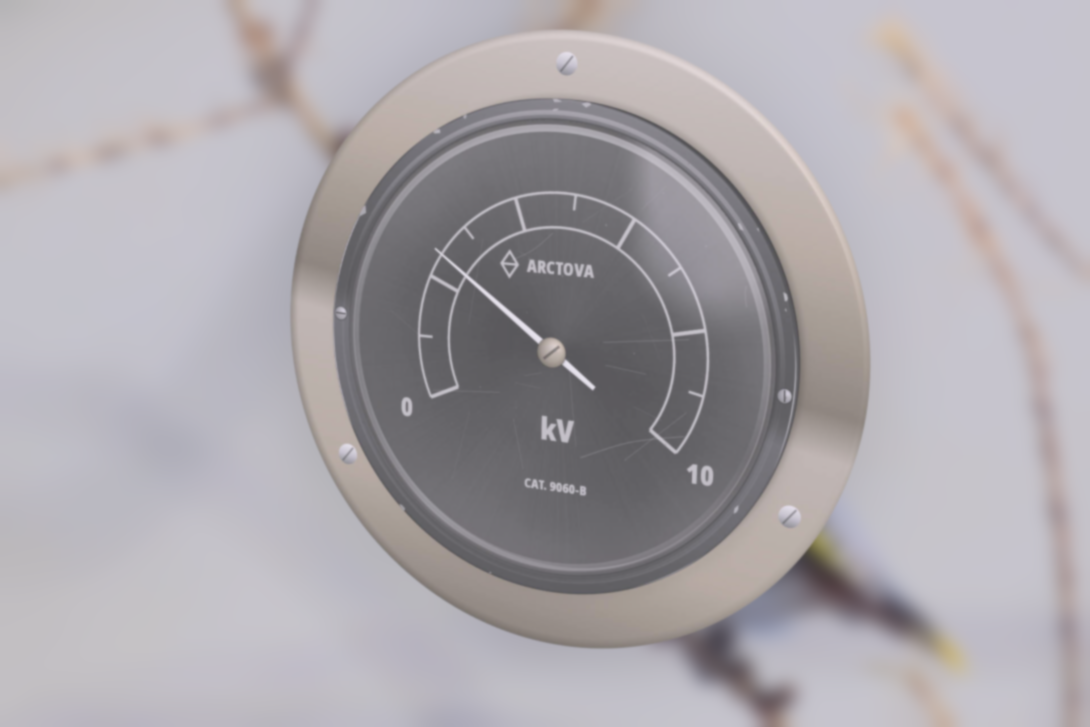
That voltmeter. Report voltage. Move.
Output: 2.5 kV
